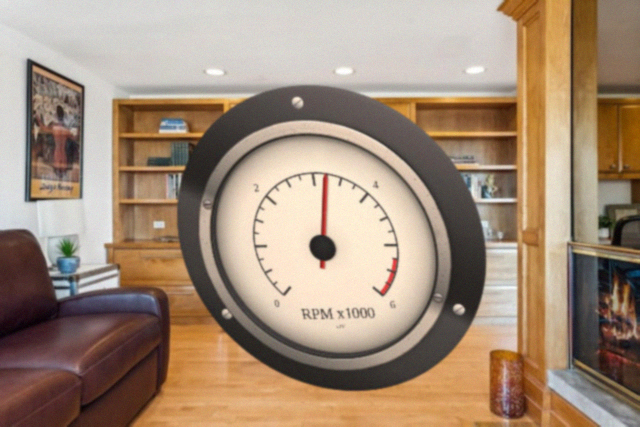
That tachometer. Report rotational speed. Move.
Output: 3250 rpm
